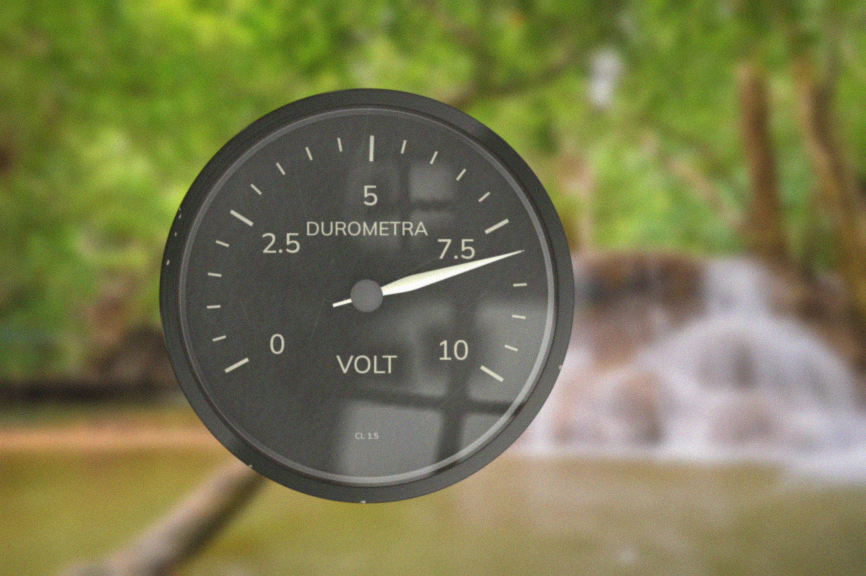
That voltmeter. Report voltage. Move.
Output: 8 V
